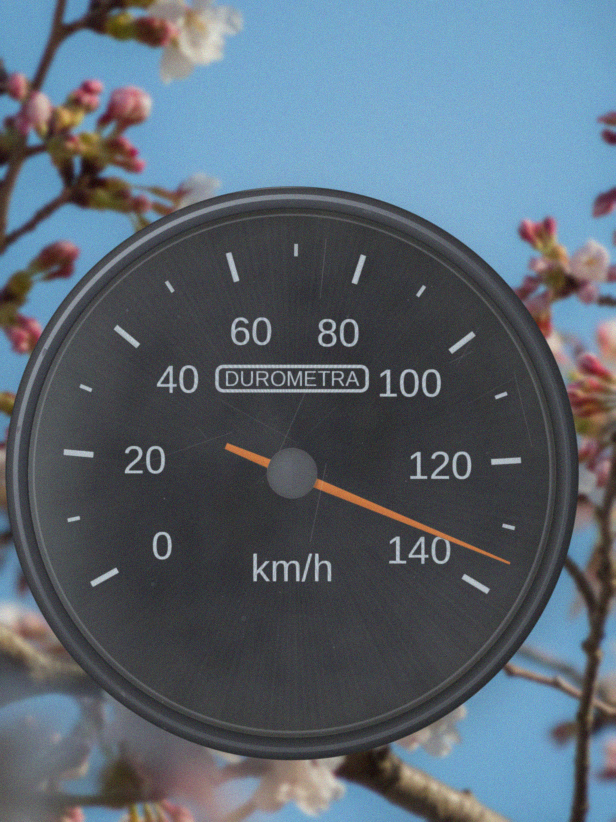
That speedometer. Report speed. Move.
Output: 135 km/h
